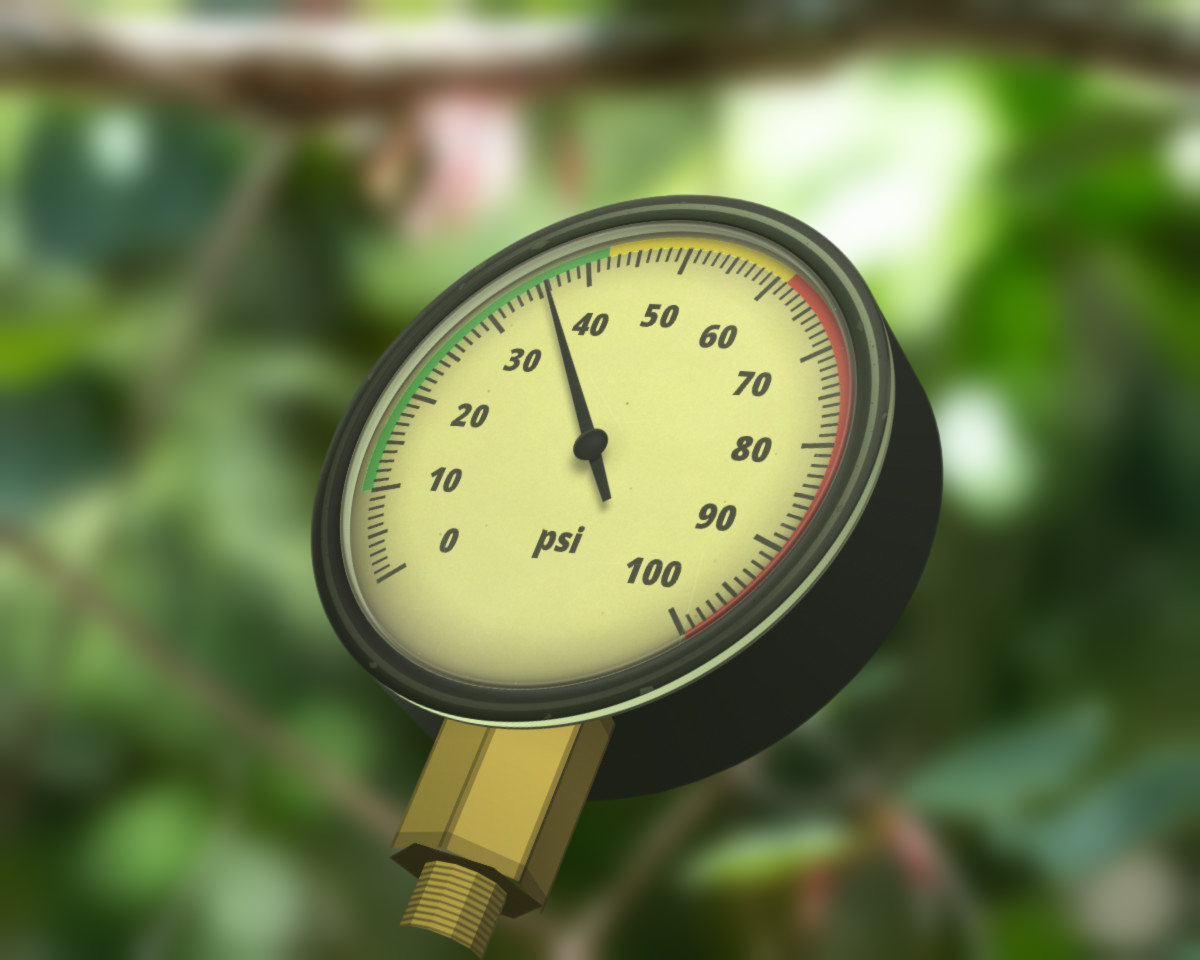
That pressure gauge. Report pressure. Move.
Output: 36 psi
